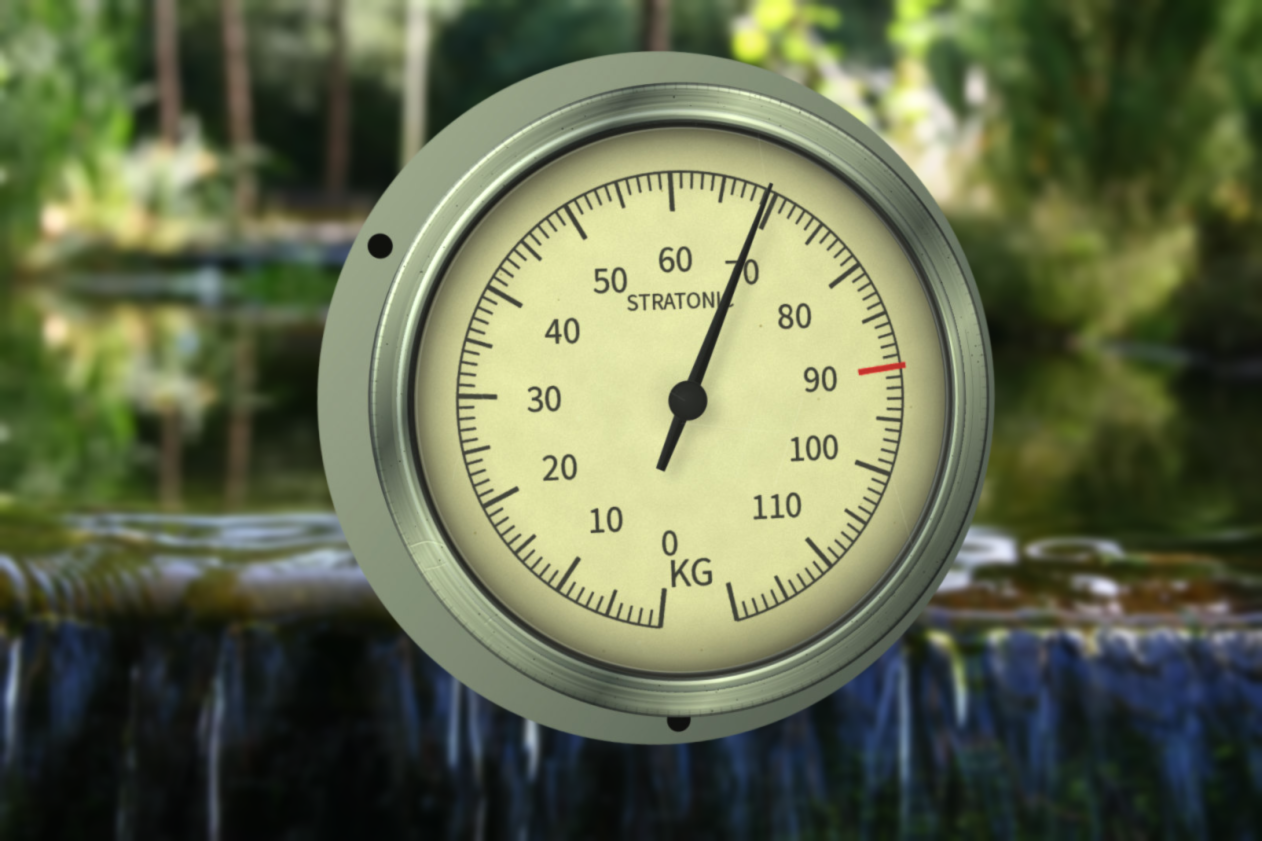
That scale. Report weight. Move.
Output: 69 kg
